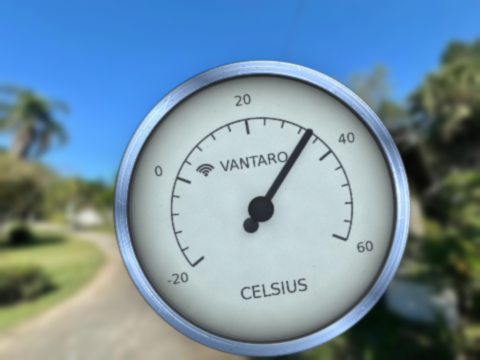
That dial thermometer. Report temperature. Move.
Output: 34 °C
